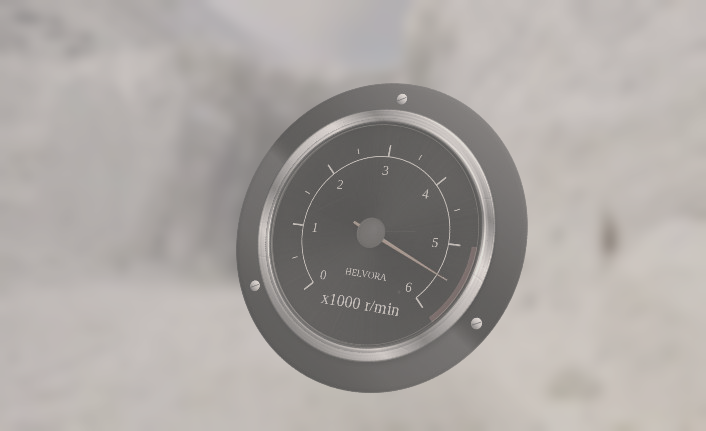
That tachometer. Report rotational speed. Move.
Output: 5500 rpm
